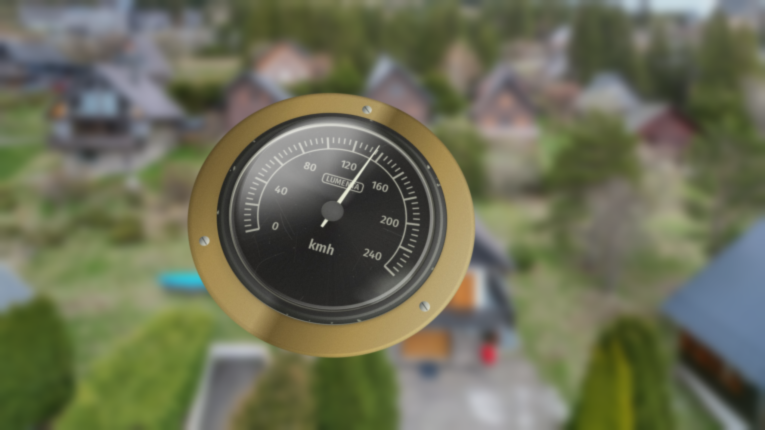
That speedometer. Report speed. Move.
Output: 136 km/h
